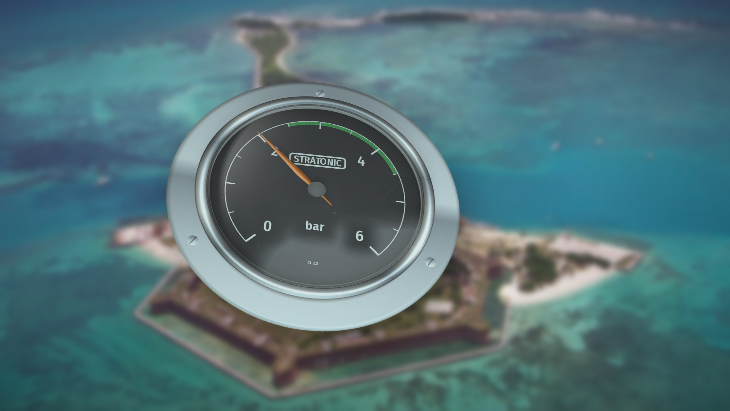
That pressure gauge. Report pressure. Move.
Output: 2 bar
